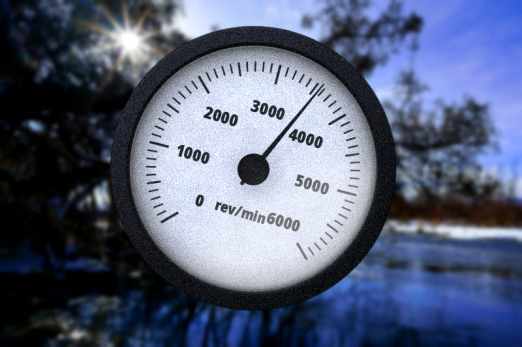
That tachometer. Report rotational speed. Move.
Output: 3550 rpm
